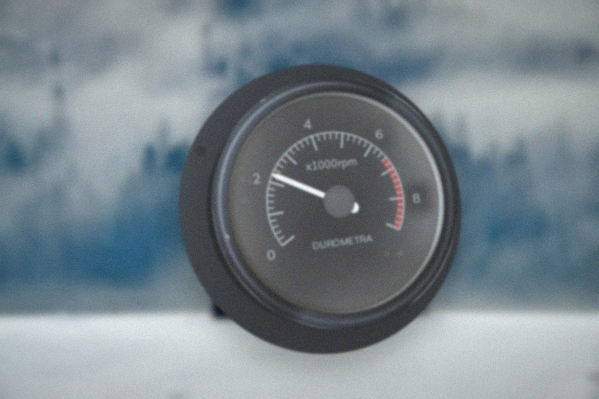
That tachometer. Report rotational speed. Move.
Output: 2200 rpm
